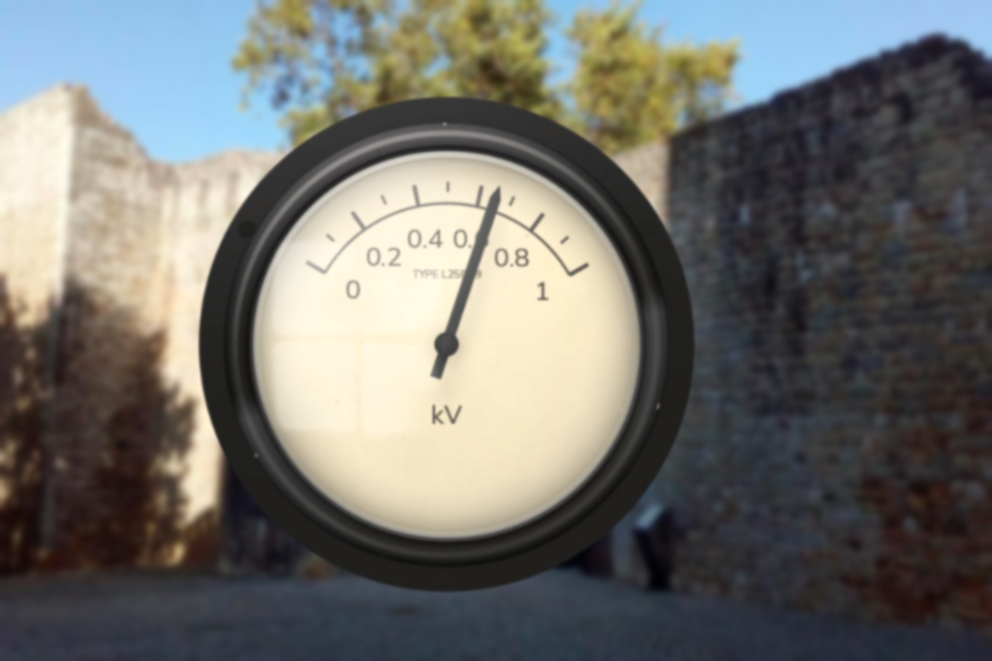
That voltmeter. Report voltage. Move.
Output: 0.65 kV
